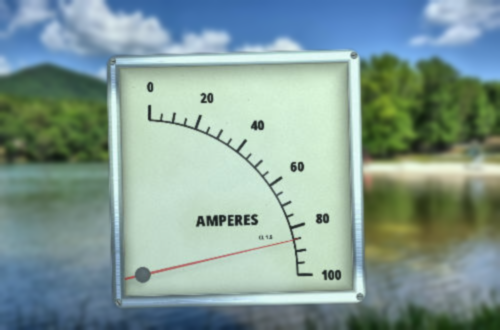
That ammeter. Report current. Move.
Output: 85 A
